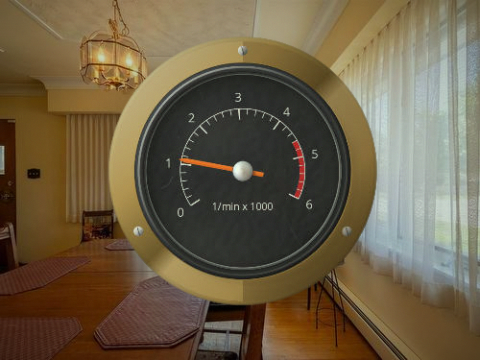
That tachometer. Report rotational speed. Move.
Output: 1100 rpm
